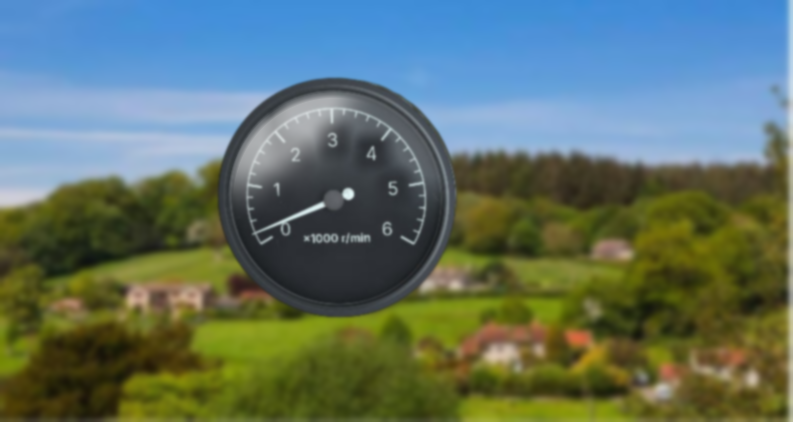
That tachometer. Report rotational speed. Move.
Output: 200 rpm
